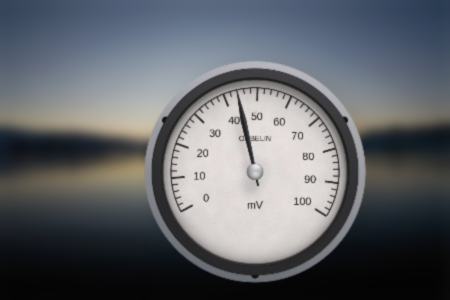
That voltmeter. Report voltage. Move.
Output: 44 mV
